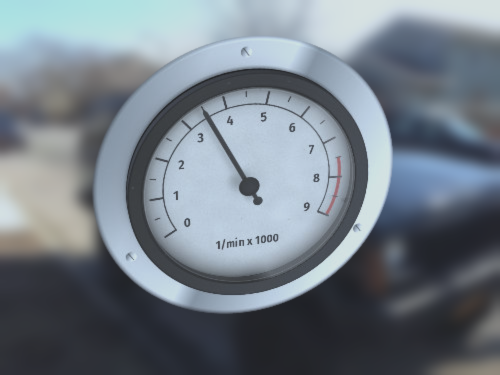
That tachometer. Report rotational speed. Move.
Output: 3500 rpm
